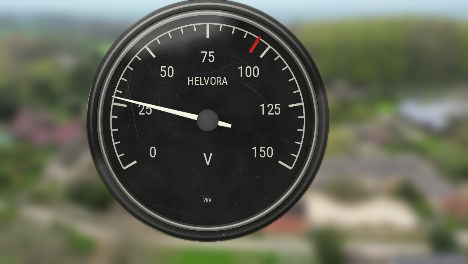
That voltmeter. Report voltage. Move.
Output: 27.5 V
